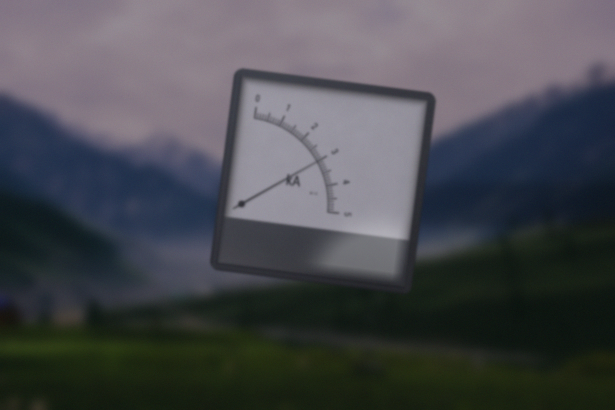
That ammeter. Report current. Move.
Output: 3 kA
